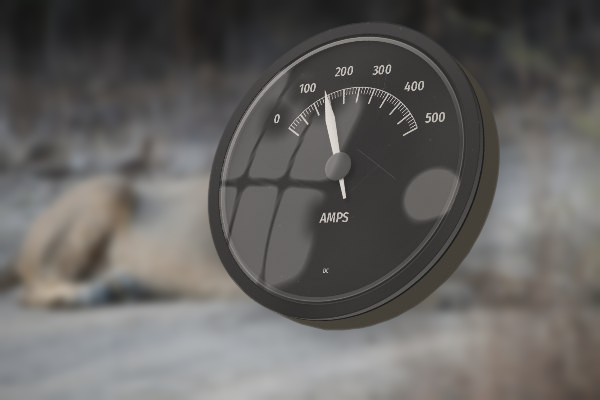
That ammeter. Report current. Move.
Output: 150 A
